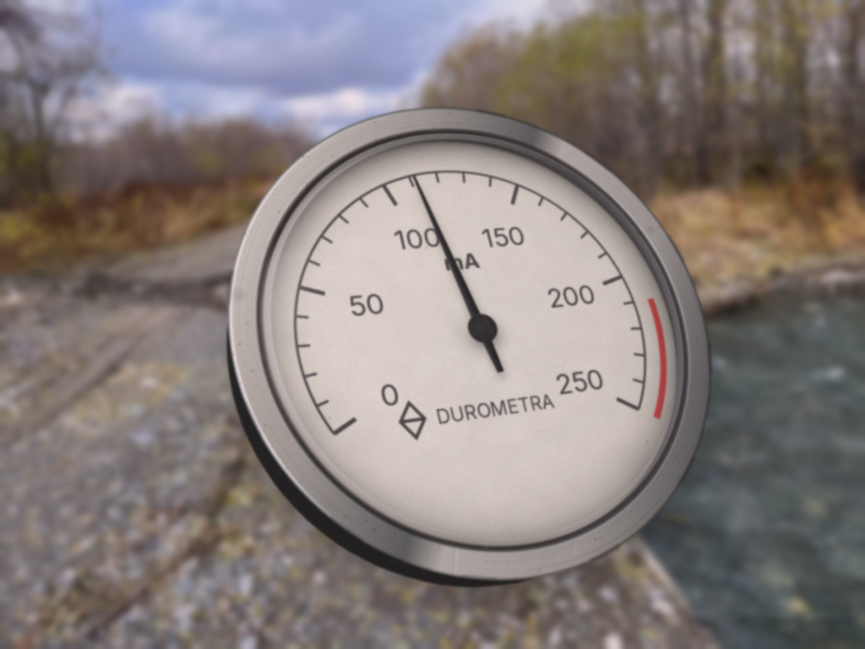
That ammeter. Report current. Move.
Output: 110 mA
